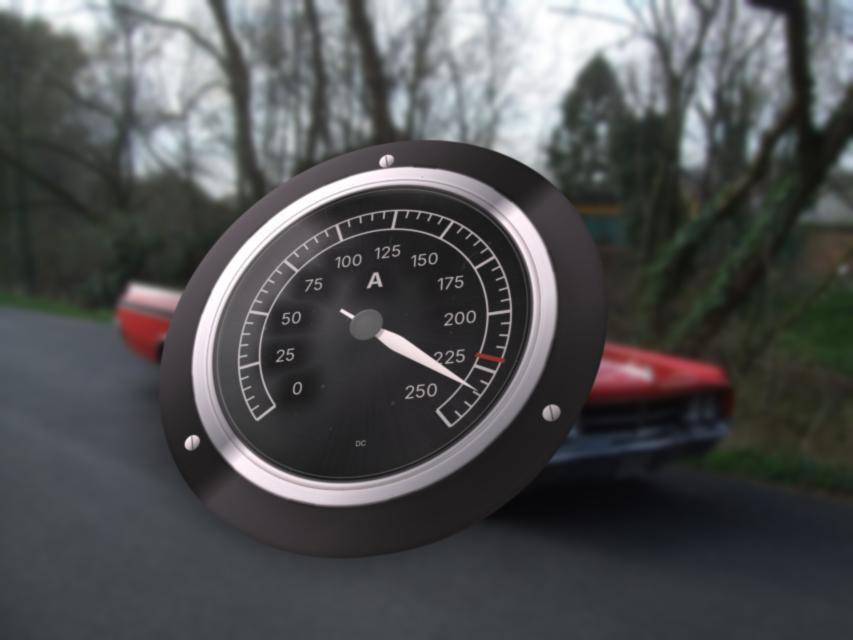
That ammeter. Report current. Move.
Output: 235 A
